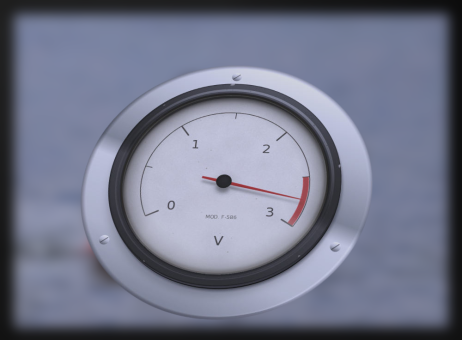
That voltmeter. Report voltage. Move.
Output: 2.75 V
